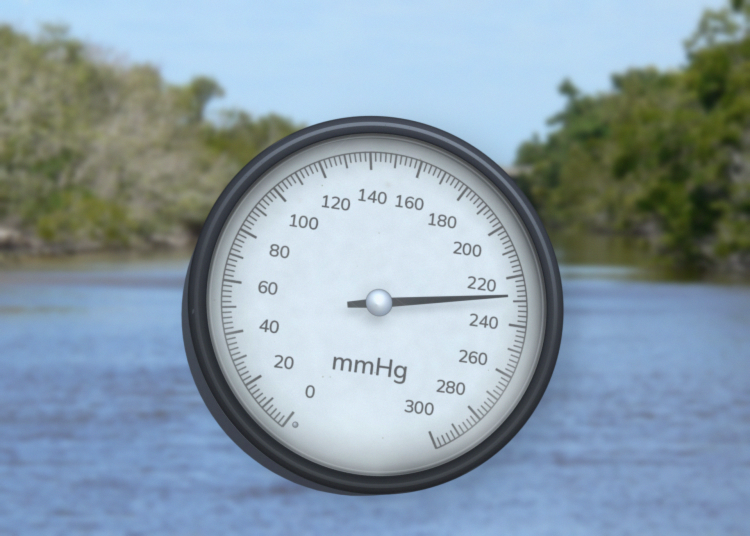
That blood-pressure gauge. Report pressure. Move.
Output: 228 mmHg
